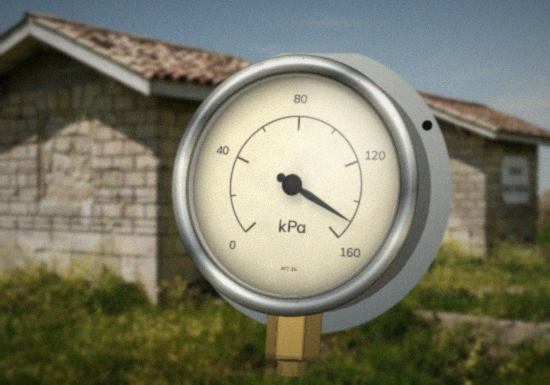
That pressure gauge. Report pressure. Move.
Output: 150 kPa
